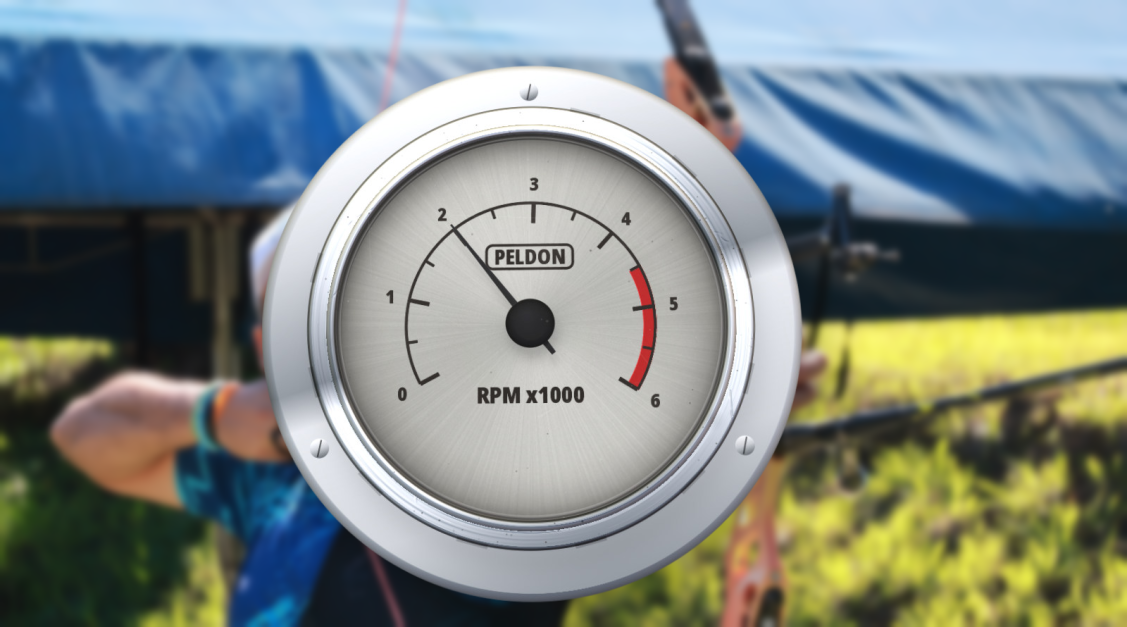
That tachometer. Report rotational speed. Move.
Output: 2000 rpm
